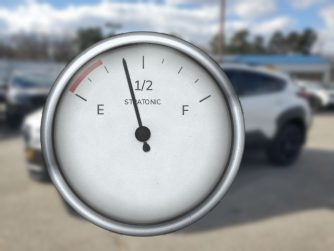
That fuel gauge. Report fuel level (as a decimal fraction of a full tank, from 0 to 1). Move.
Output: 0.375
